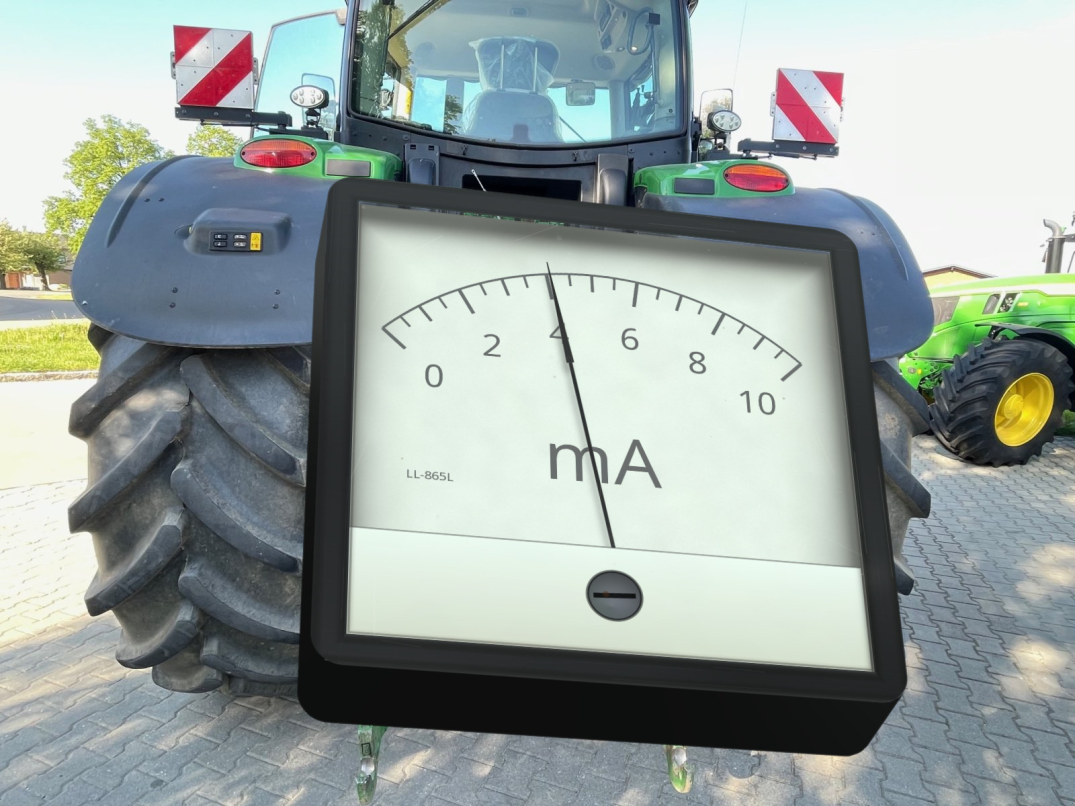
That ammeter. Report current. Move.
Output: 4 mA
